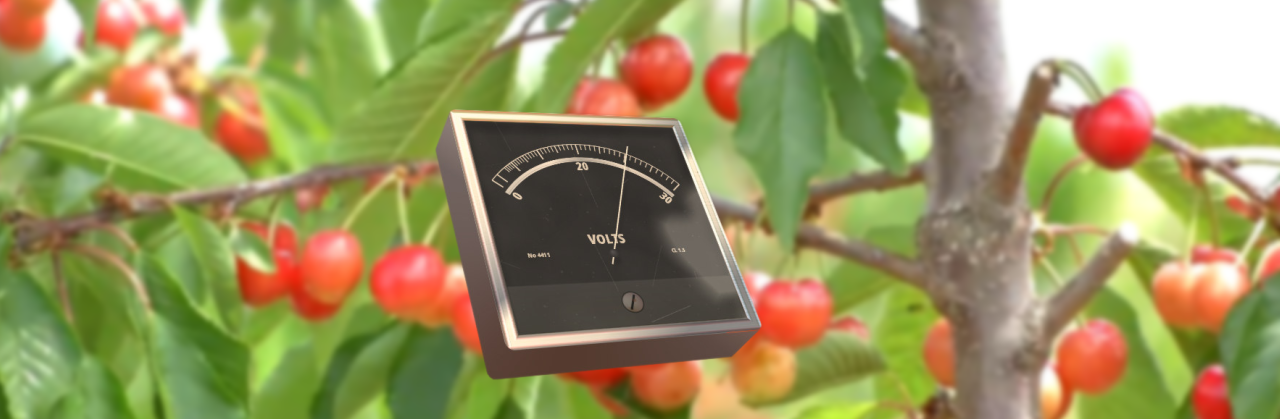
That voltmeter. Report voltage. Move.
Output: 25 V
